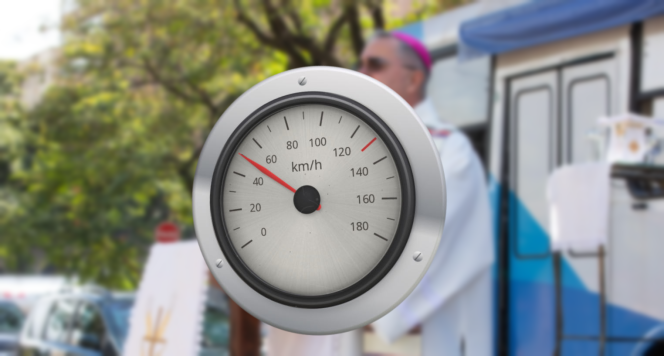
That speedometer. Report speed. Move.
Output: 50 km/h
